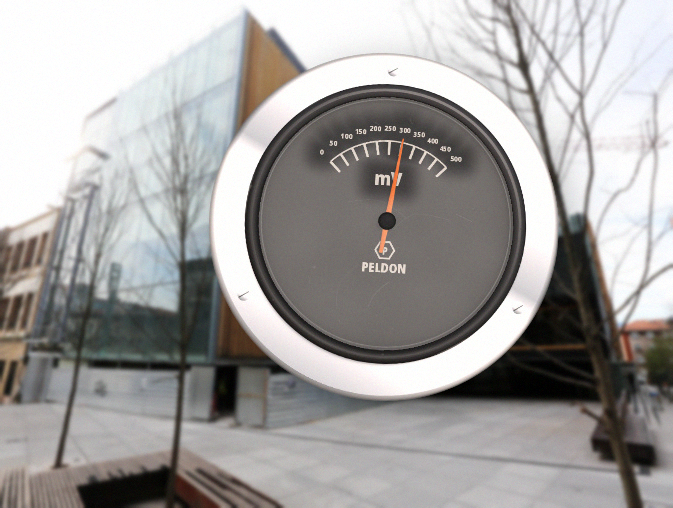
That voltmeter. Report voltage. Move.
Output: 300 mV
